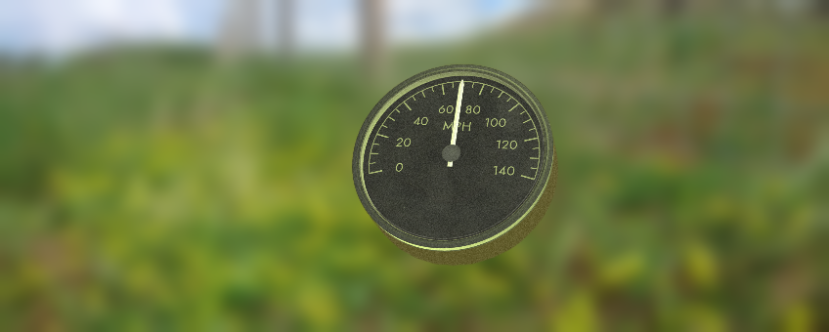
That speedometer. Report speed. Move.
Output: 70 mph
